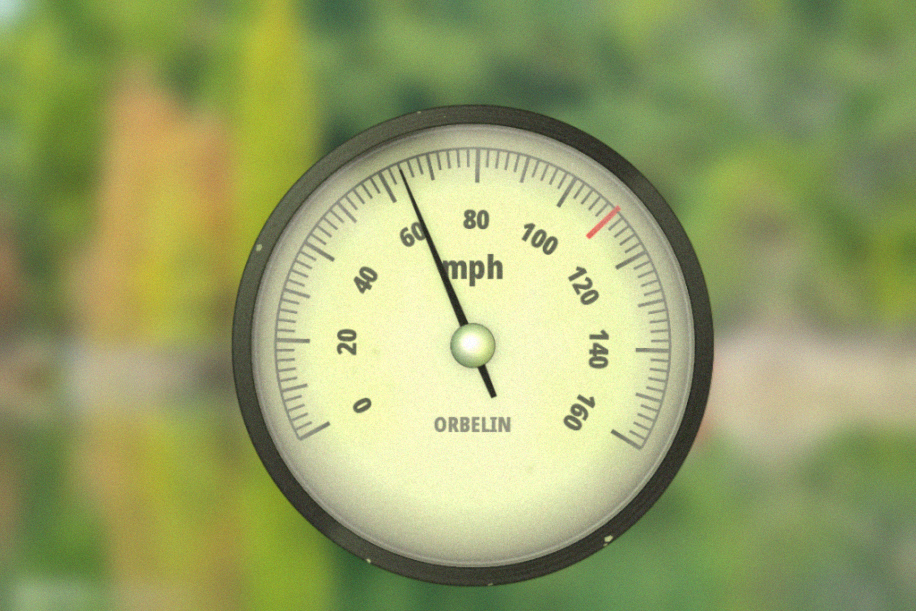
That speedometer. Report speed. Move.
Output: 64 mph
